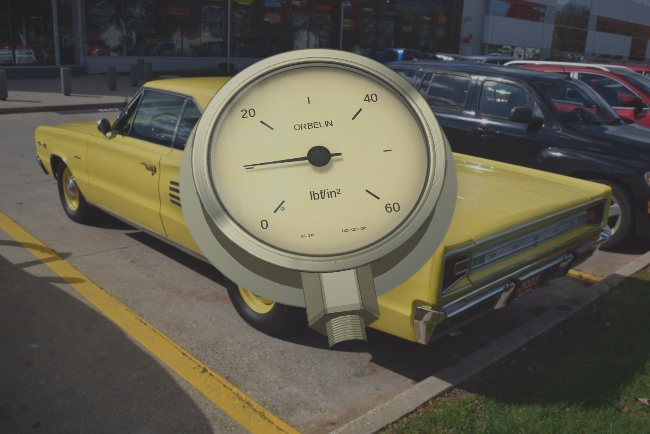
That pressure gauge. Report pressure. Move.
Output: 10 psi
